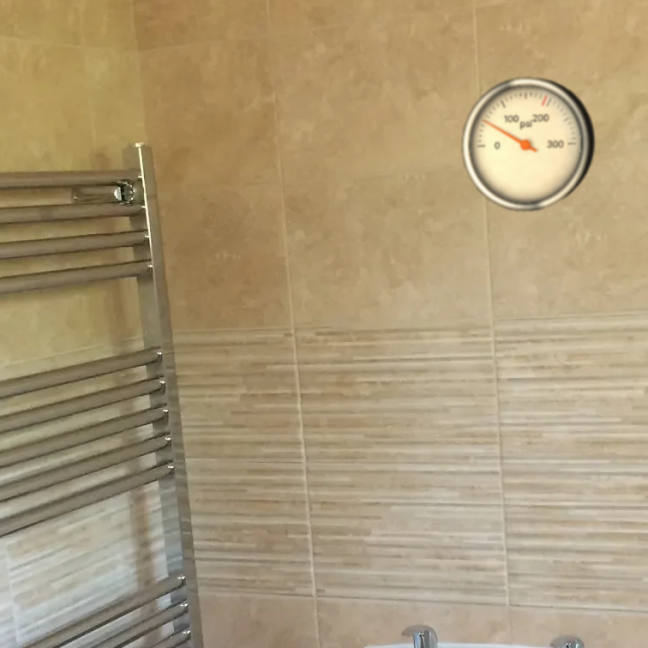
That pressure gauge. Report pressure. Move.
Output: 50 psi
